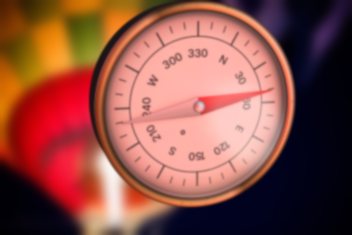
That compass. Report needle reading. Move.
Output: 50 °
